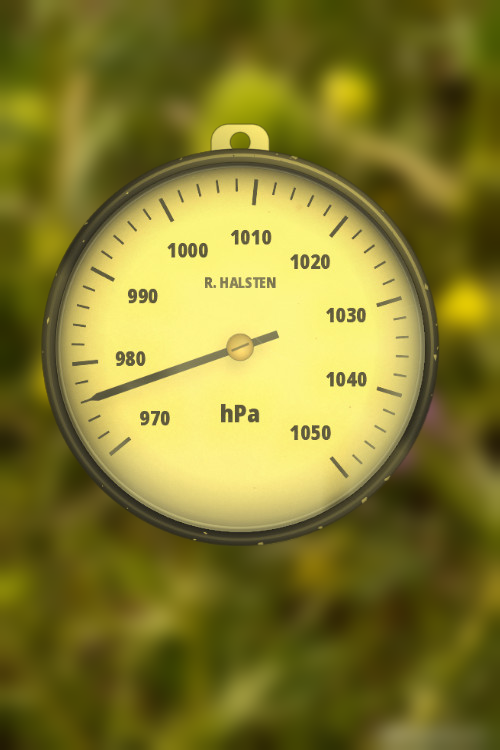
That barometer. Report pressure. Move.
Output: 976 hPa
